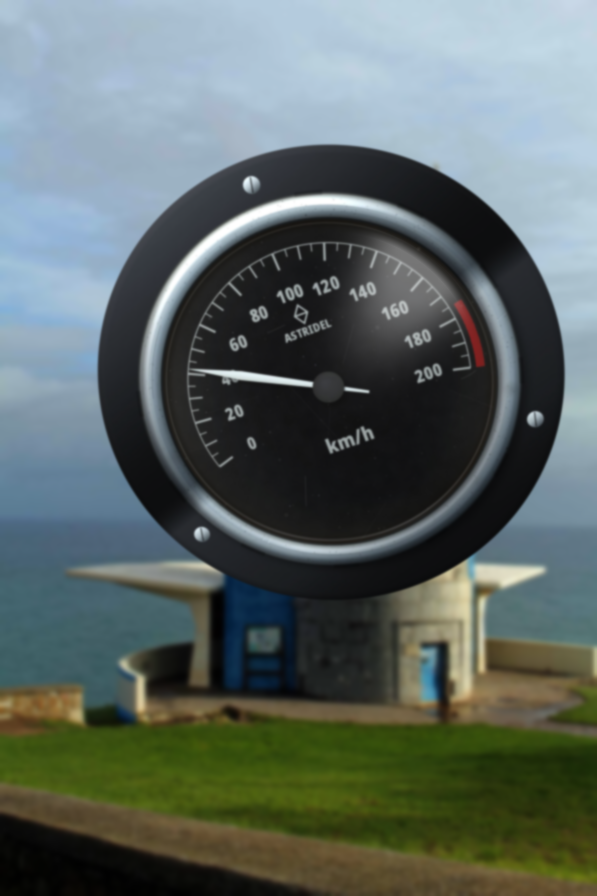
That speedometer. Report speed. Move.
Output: 42.5 km/h
